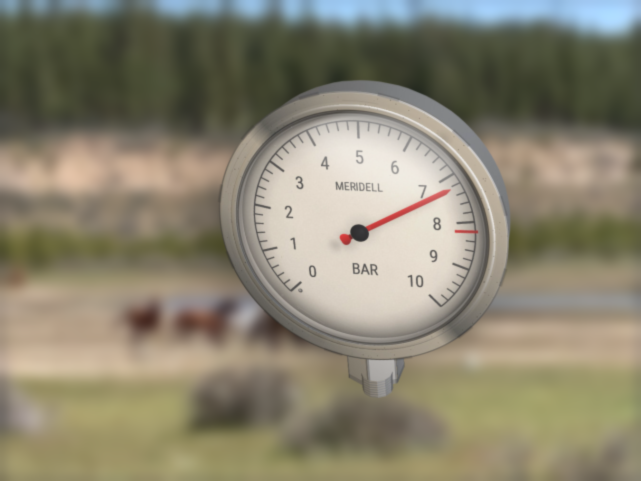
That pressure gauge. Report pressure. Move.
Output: 7.2 bar
